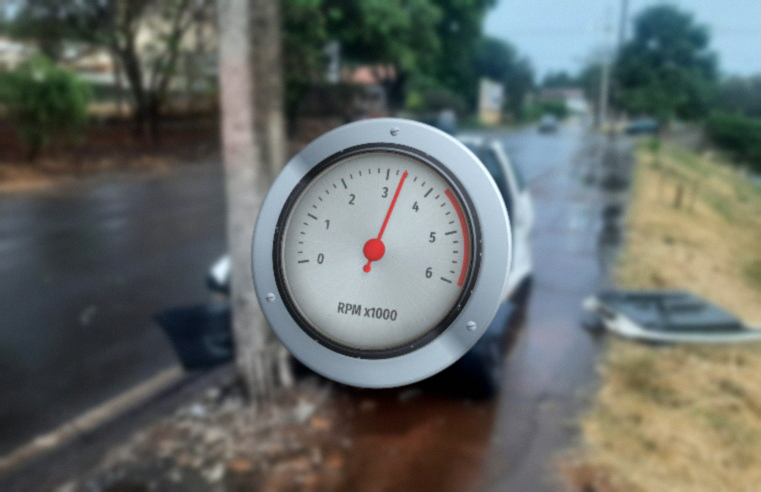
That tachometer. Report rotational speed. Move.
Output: 3400 rpm
